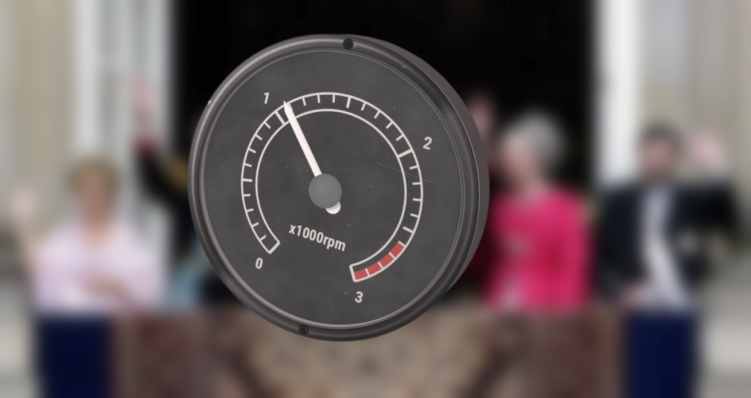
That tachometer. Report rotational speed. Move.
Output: 1100 rpm
